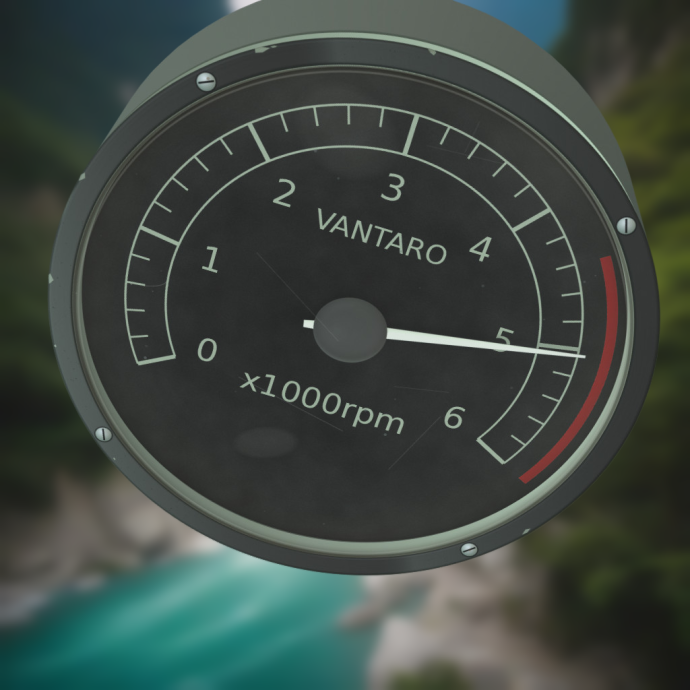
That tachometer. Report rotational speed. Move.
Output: 5000 rpm
